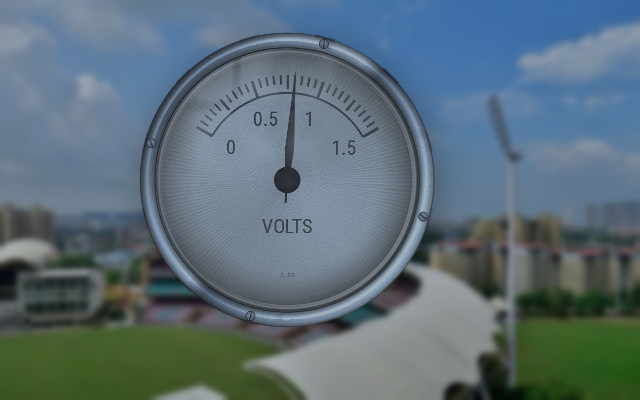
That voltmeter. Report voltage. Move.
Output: 0.8 V
